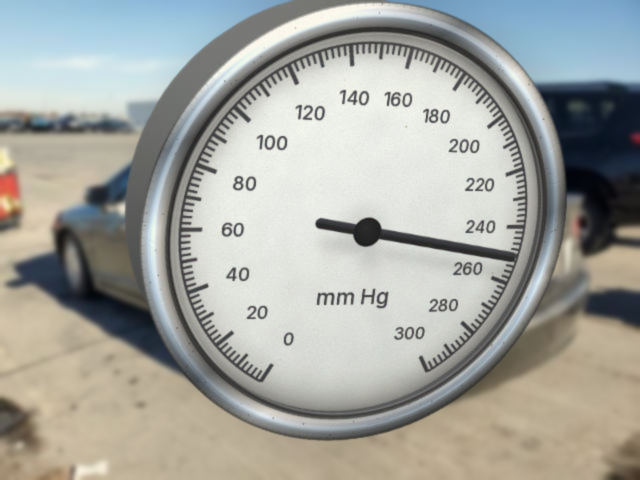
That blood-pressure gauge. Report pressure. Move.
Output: 250 mmHg
